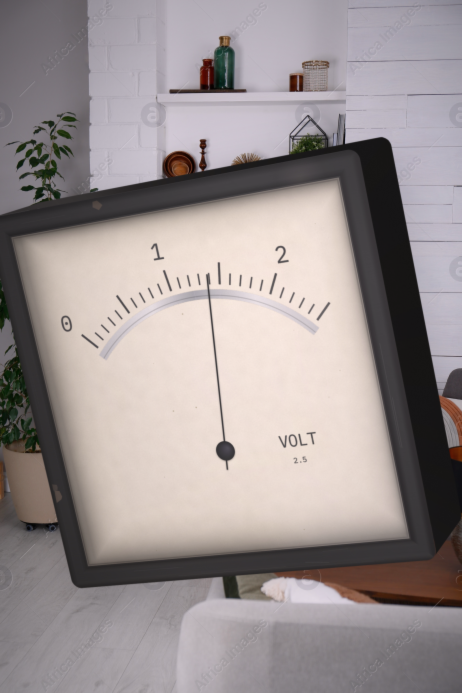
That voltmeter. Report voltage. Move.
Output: 1.4 V
